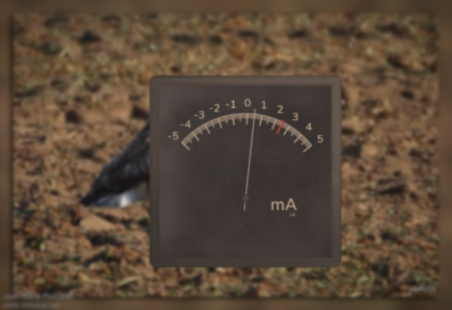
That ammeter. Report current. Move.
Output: 0.5 mA
